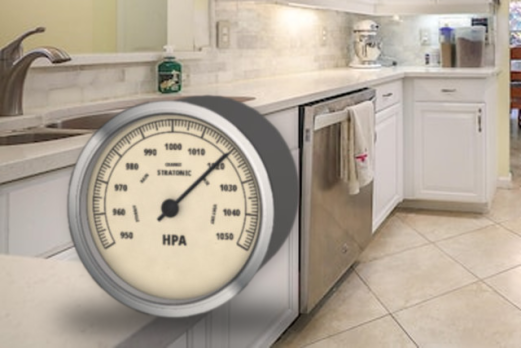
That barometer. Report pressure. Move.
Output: 1020 hPa
